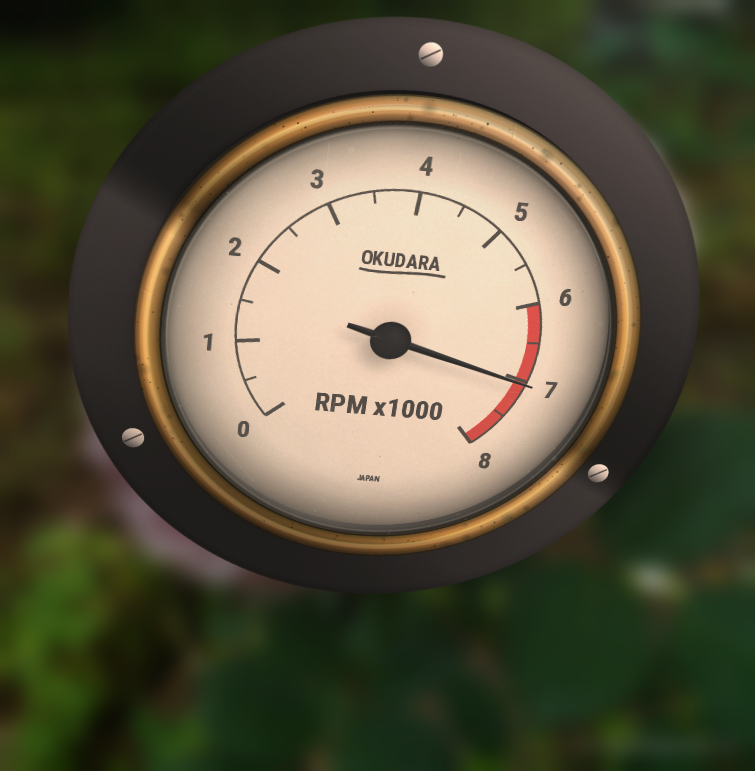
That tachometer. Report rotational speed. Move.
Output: 7000 rpm
